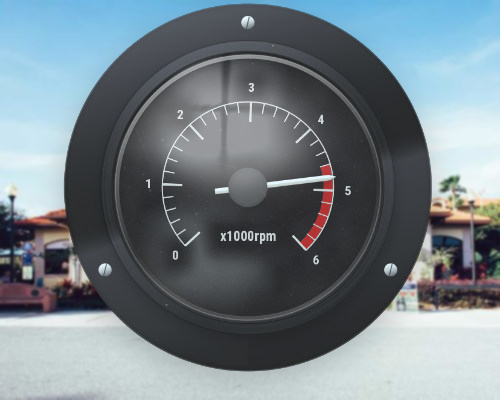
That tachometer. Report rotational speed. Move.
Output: 4800 rpm
